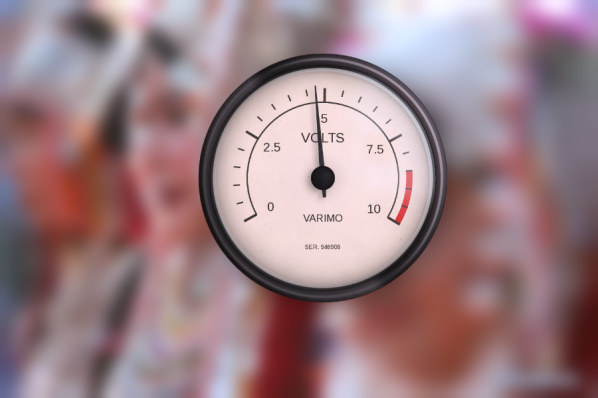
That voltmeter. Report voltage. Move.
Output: 4.75 V
